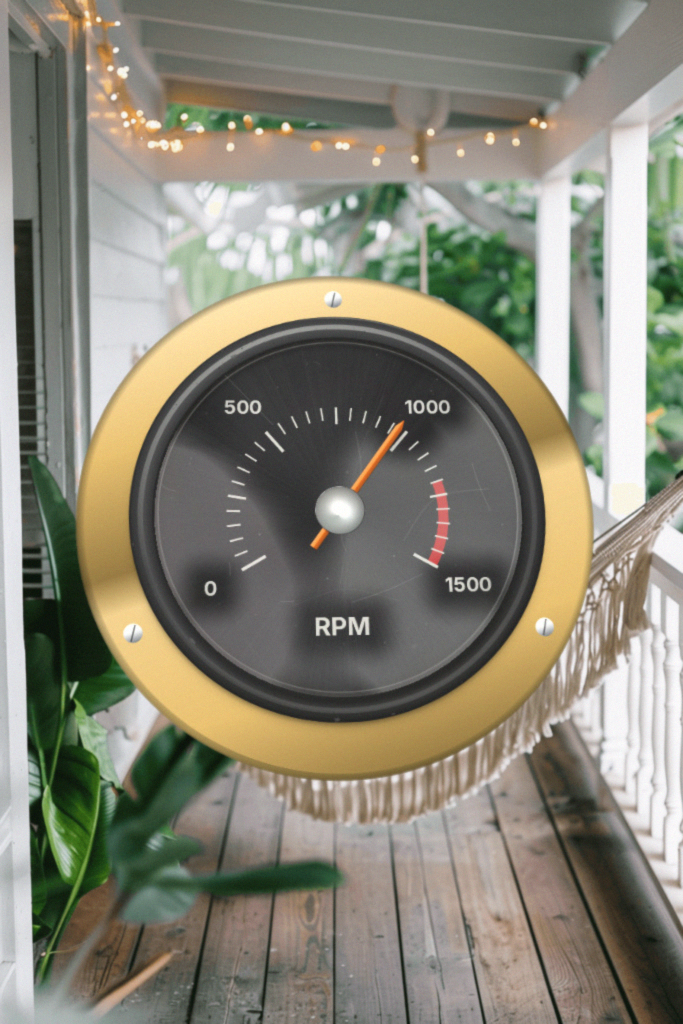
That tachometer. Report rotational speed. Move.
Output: 975 rpm
